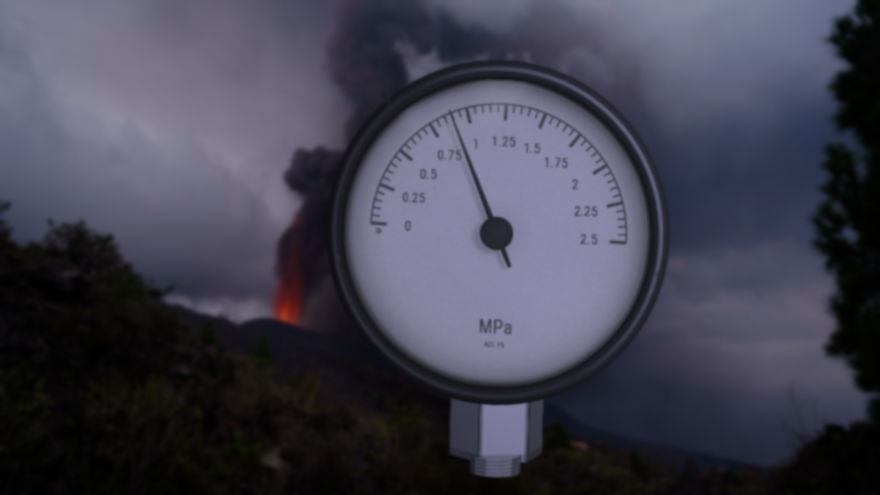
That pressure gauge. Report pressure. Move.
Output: 0.9 MPa
